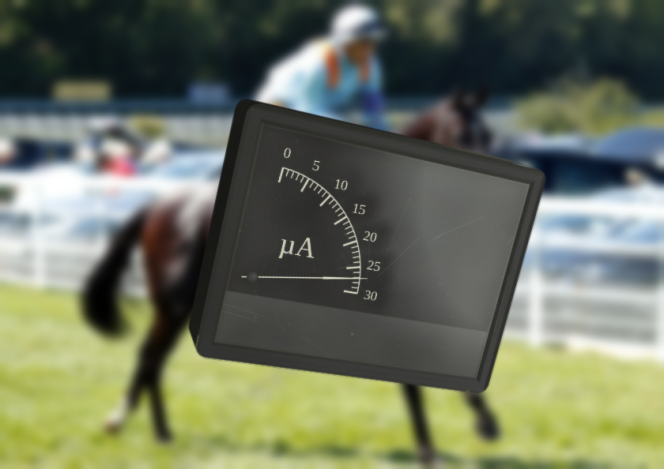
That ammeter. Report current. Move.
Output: 27 µA
